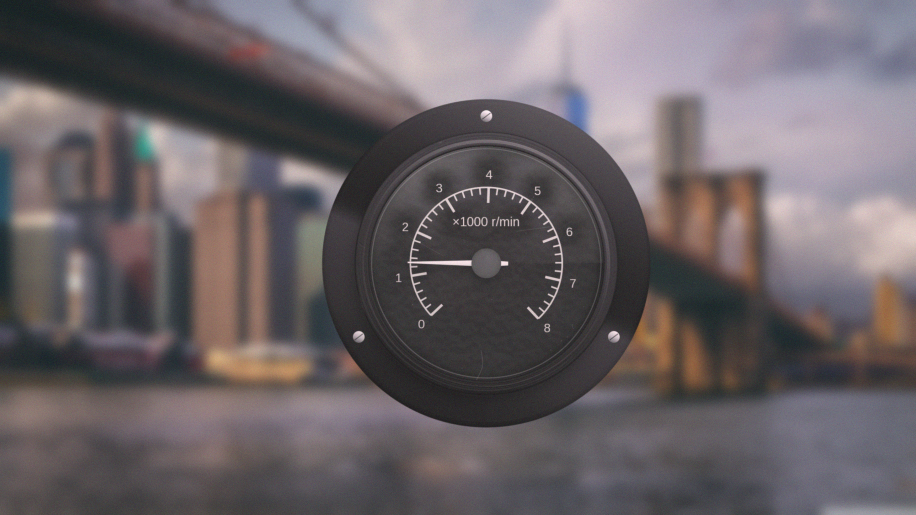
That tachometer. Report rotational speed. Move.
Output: 1300 rpm
